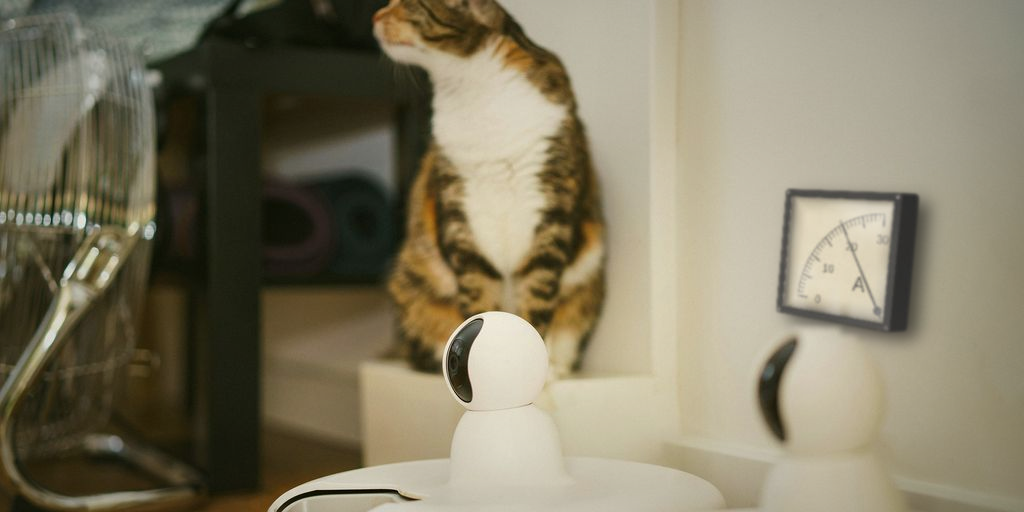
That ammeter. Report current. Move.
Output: 20 A
